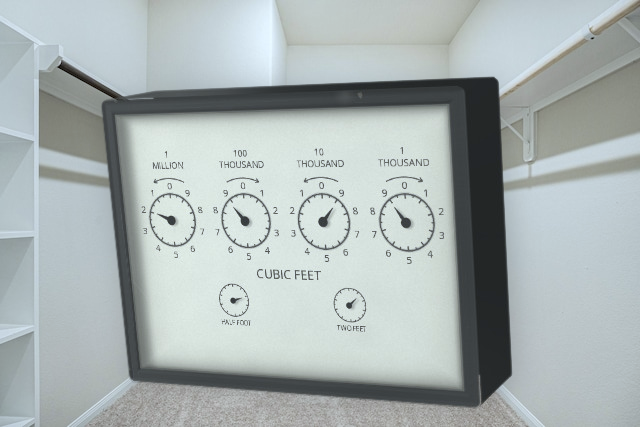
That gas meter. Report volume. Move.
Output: 188900 ft³
